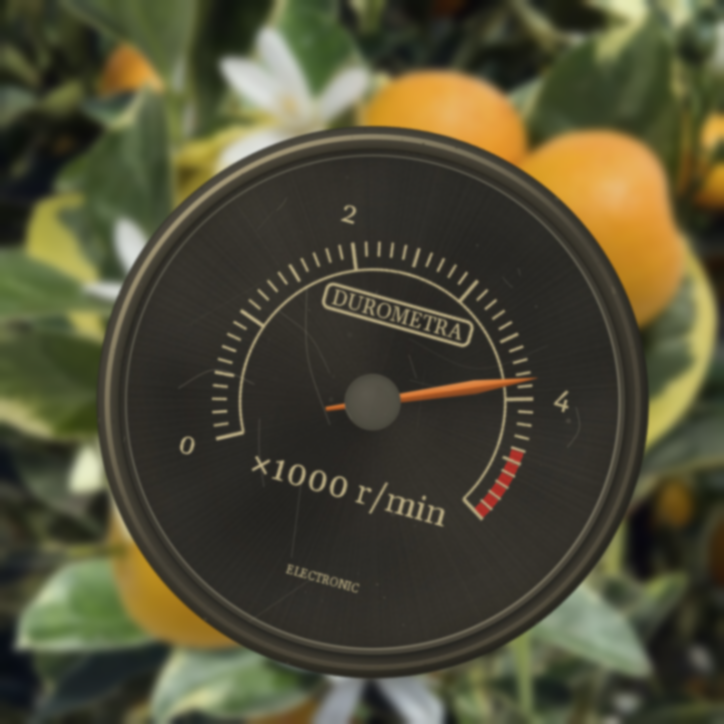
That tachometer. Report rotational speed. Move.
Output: 3850 rpm
